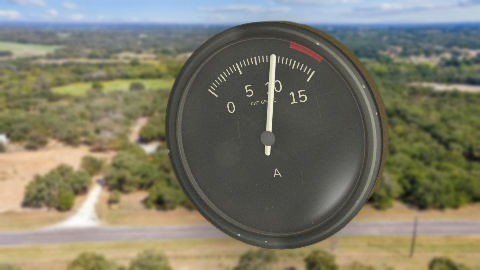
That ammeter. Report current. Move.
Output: 10 A
